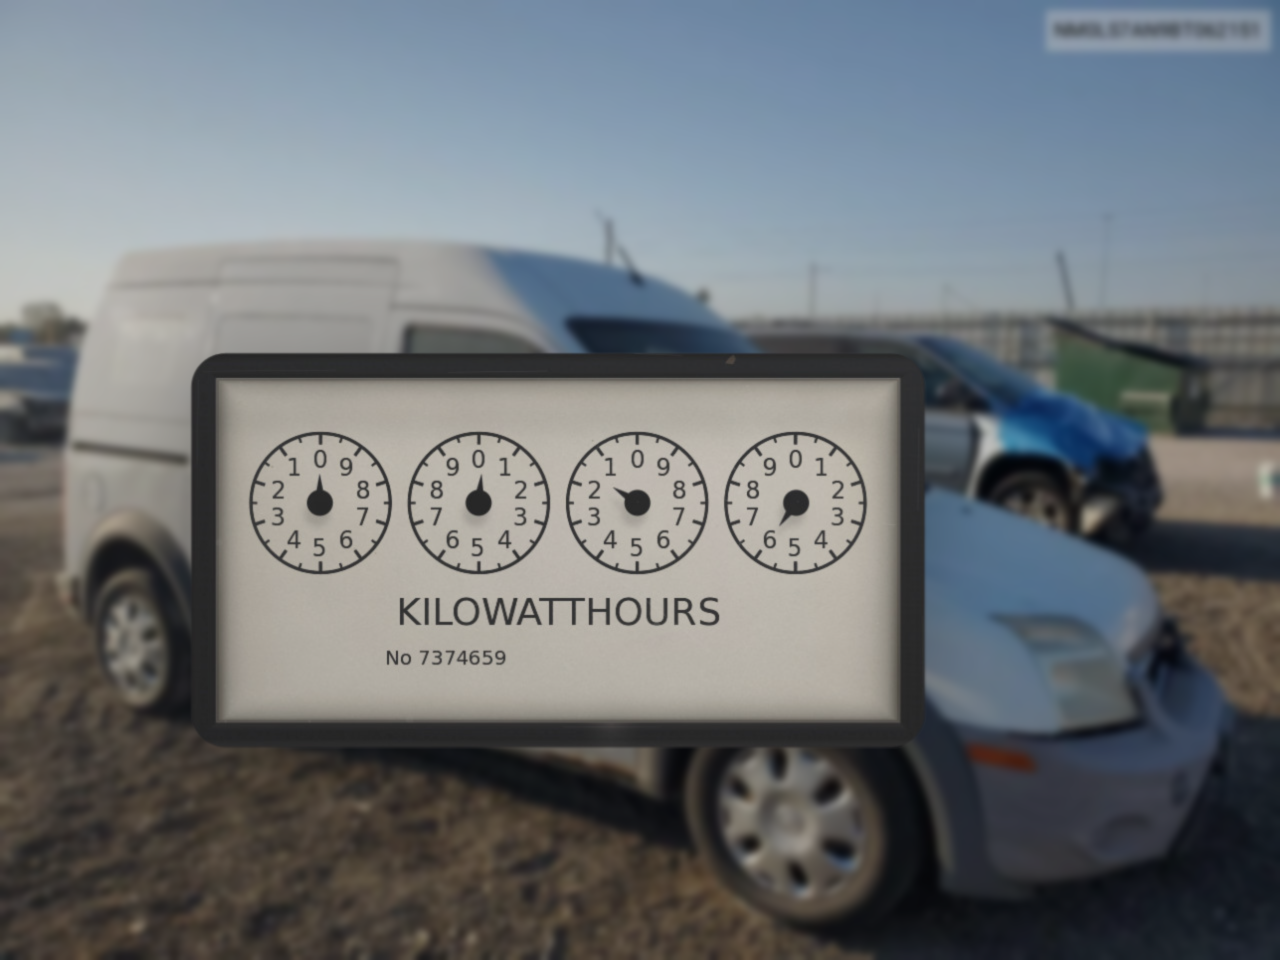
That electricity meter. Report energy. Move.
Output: 16 kWh
